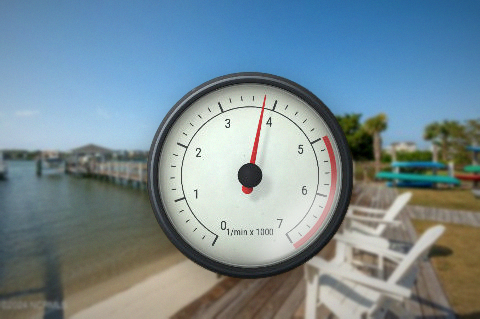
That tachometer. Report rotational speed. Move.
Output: 3800 rpm
